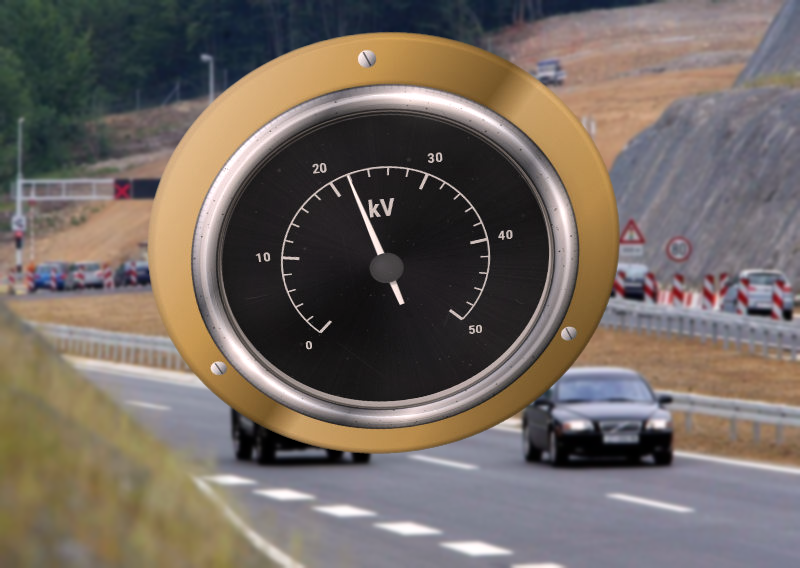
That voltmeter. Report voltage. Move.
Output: 22 kV
